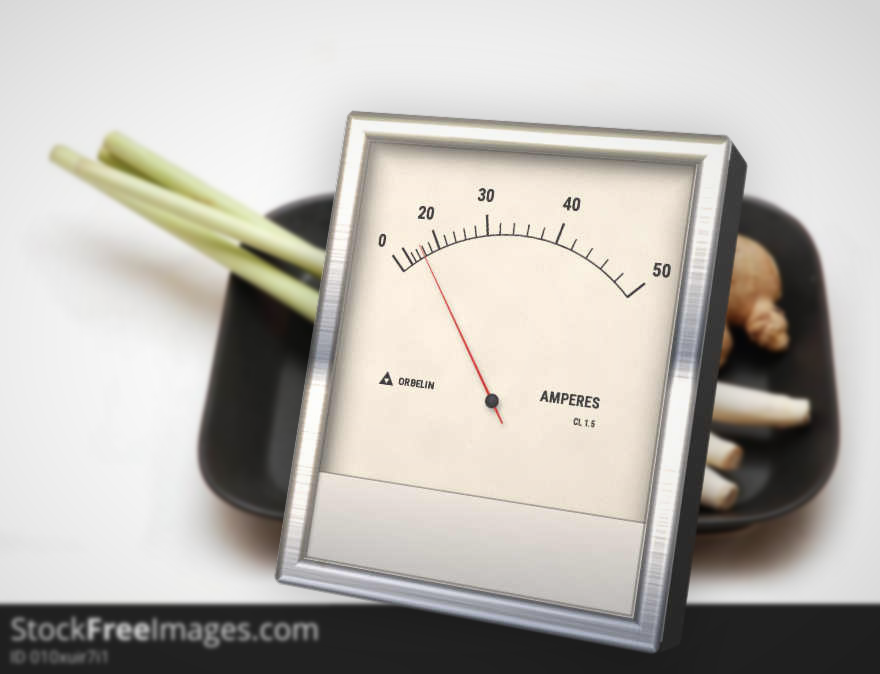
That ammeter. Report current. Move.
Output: 16 A
